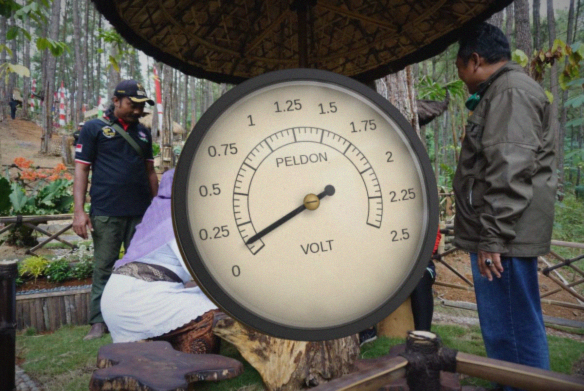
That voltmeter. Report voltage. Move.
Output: 0.1 V
